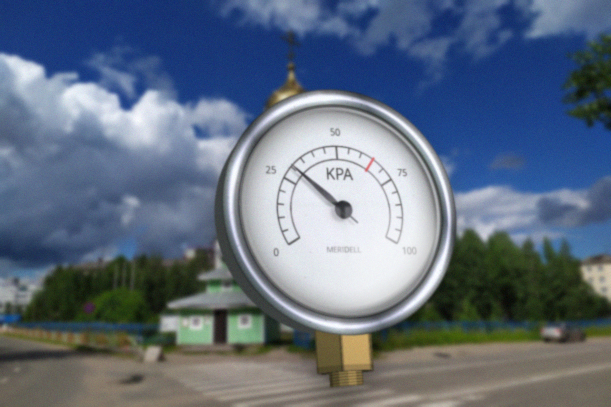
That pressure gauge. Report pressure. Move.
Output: 30 kPa
